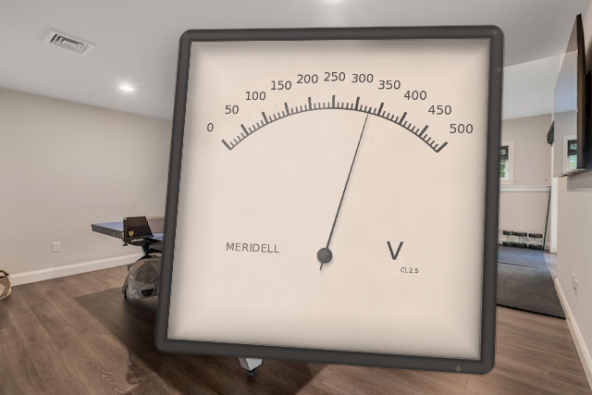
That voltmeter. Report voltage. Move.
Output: 330 V
